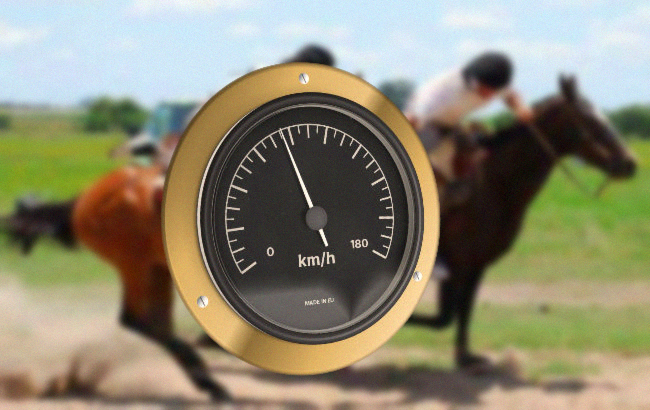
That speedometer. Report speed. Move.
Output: 75 km/h
